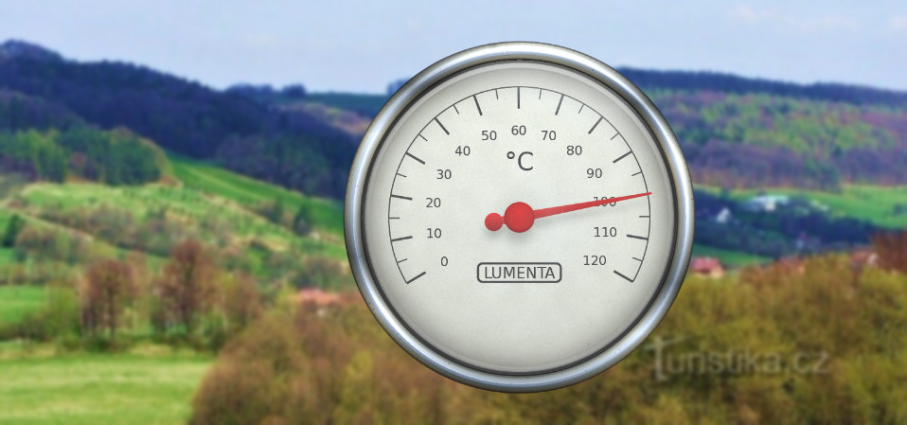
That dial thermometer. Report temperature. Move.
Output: 100 °C
